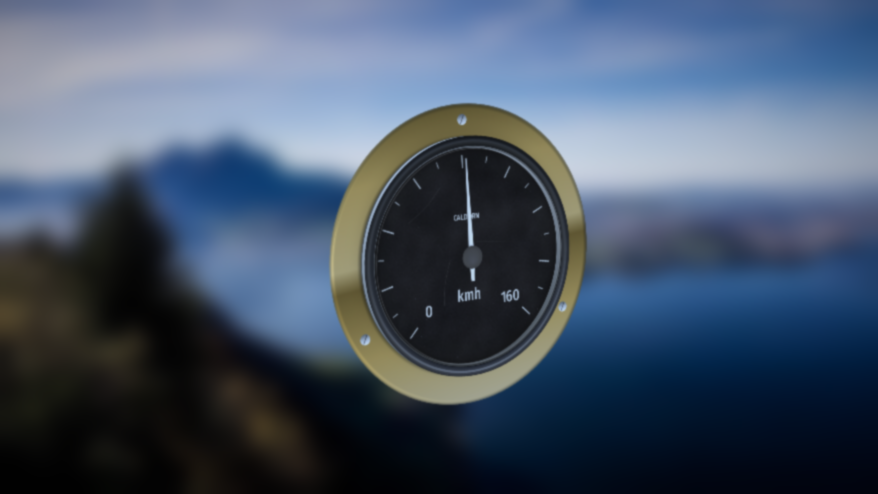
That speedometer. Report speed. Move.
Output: 80 km/h
